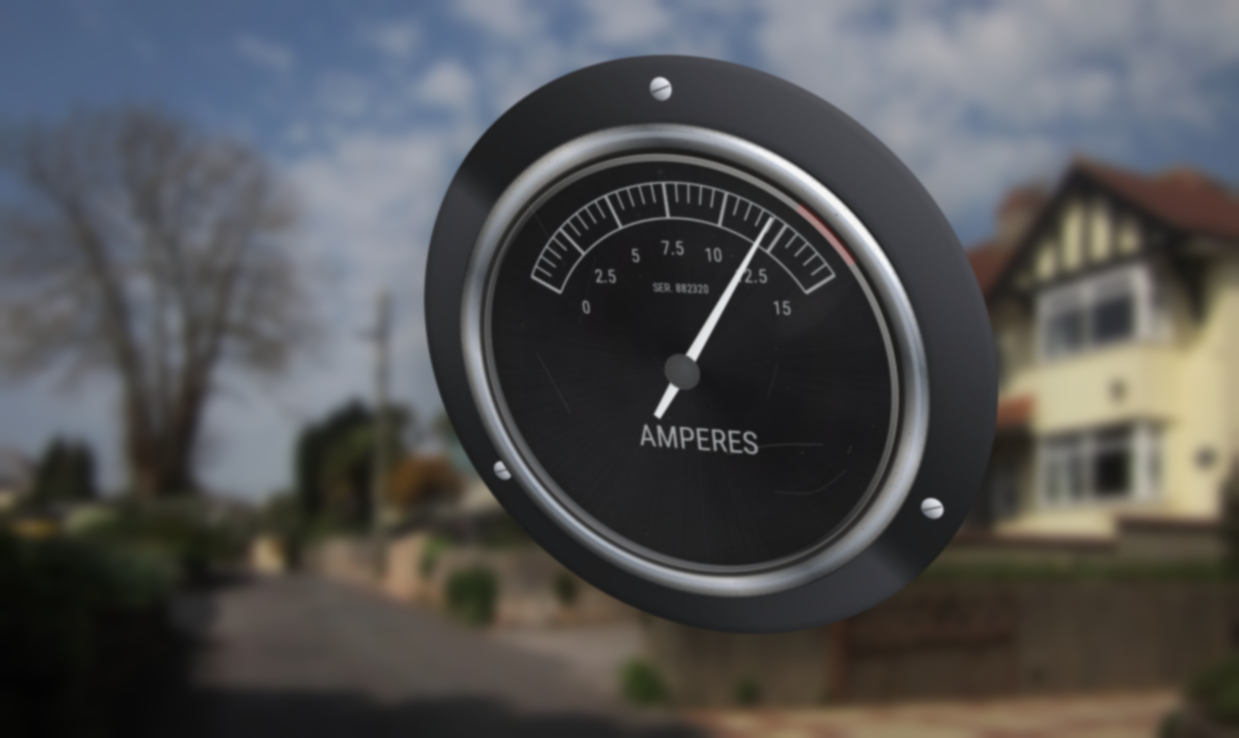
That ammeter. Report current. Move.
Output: 12 A
